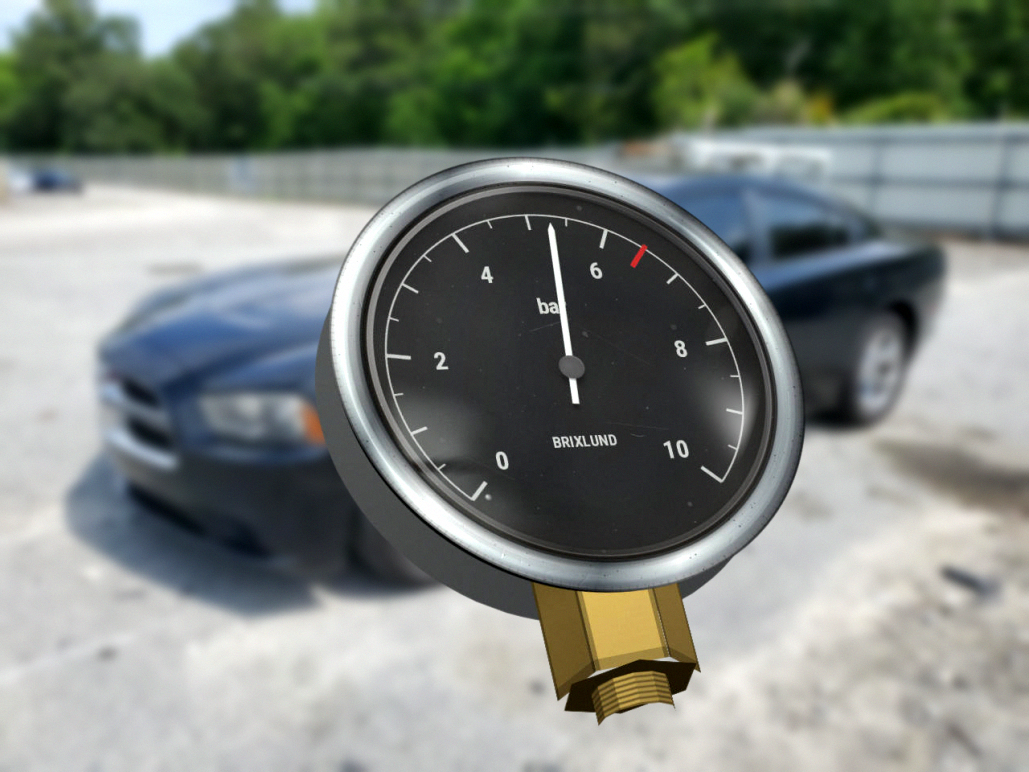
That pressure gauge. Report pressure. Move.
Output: 5.25 bar
